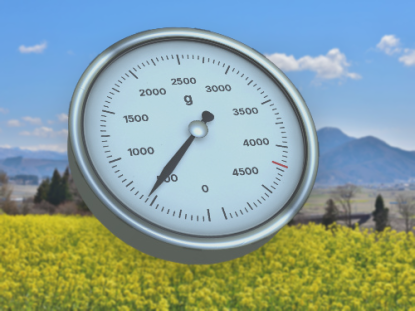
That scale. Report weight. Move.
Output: 550 g
